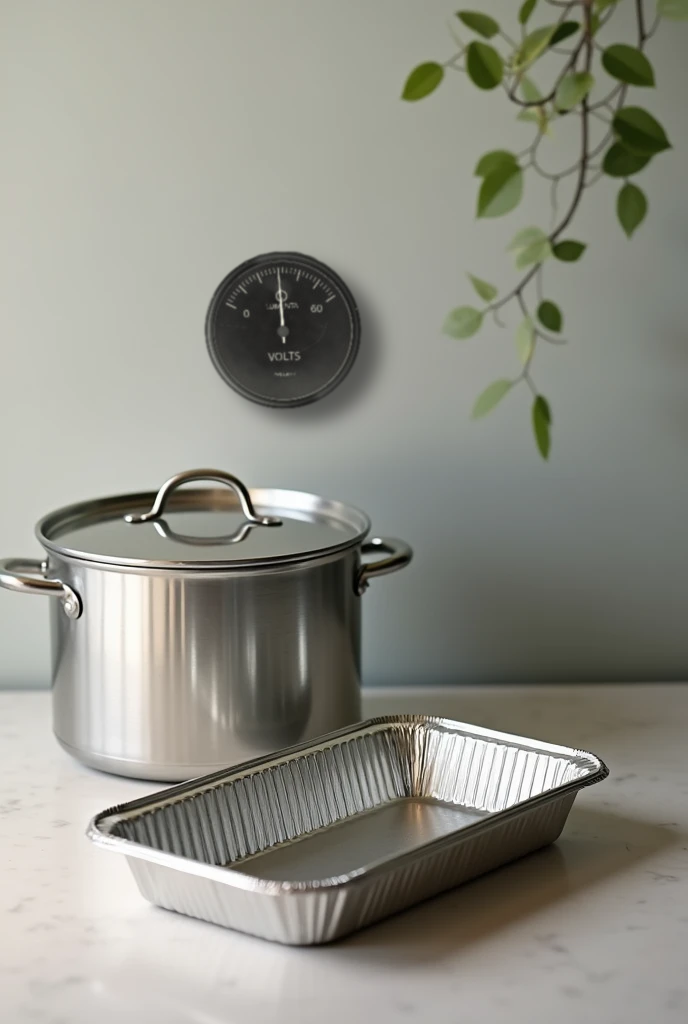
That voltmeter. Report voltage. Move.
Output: 30 V
